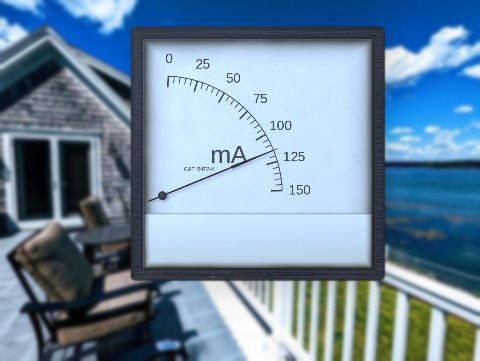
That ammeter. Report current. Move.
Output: 115 mA
